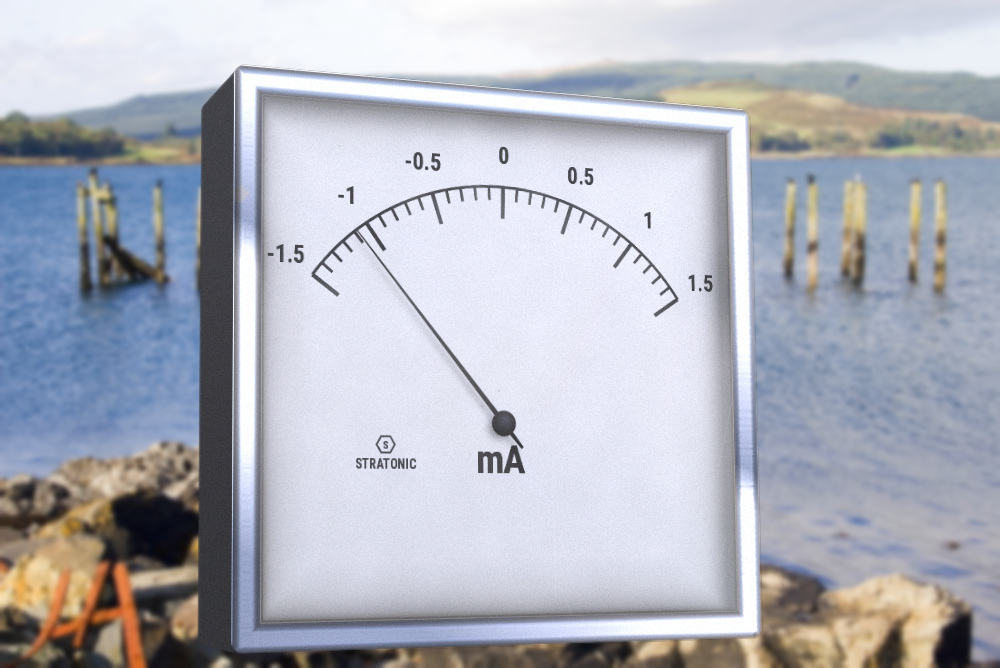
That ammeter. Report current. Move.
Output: -1.1 mA
